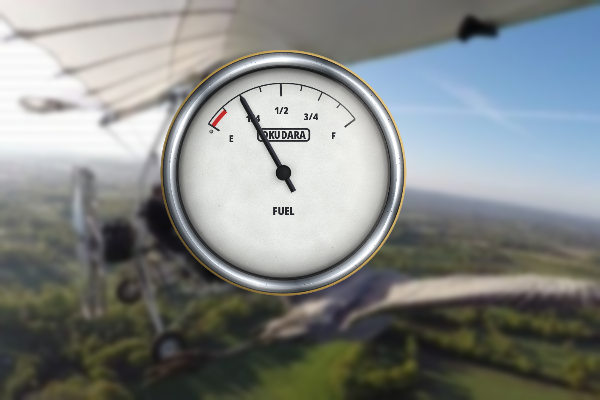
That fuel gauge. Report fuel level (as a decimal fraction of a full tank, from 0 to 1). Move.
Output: 0.25
